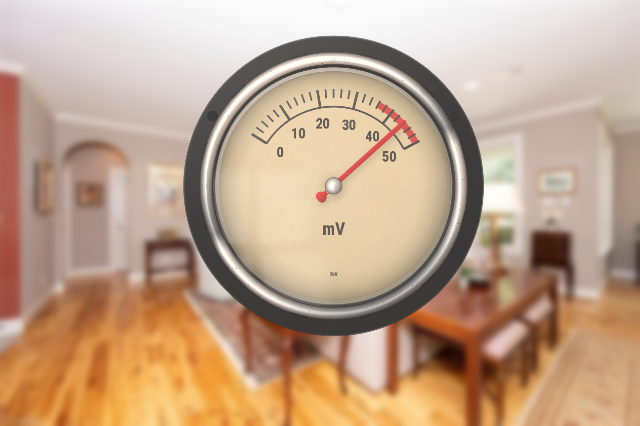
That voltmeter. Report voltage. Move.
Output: 44 mV
